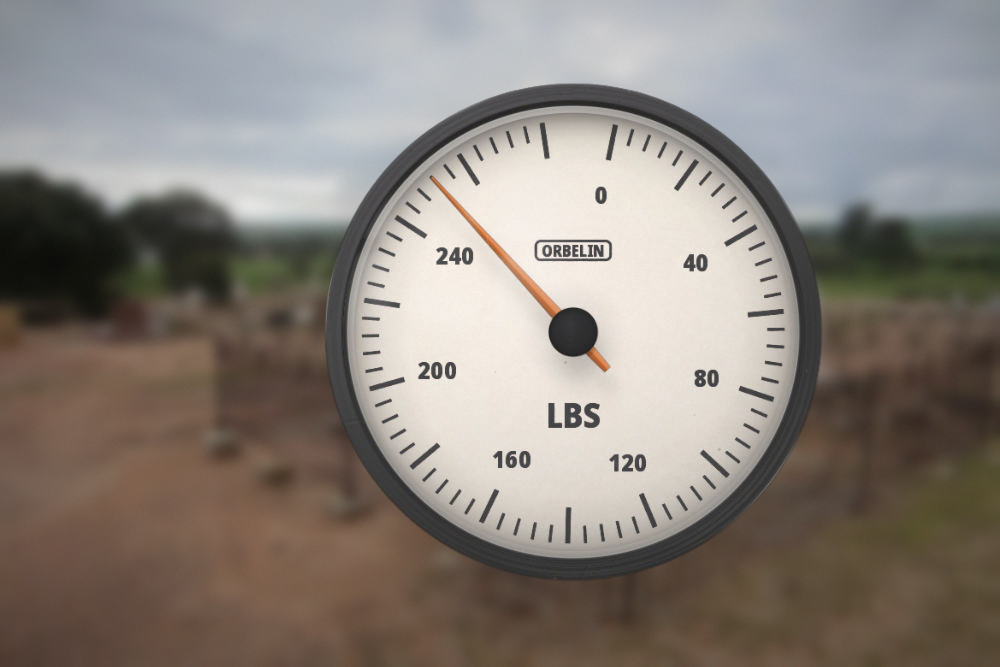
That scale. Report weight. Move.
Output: 252 lb
